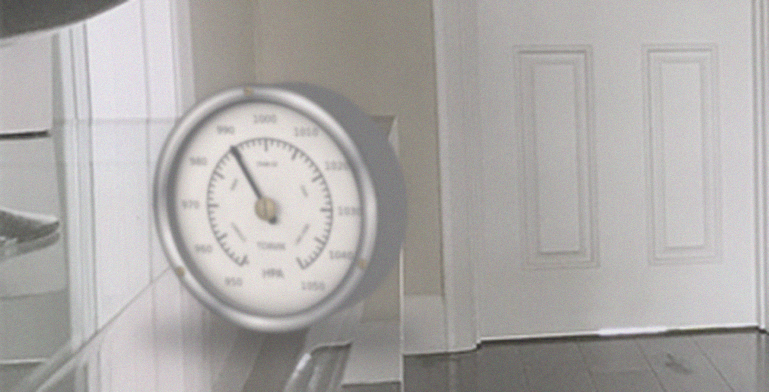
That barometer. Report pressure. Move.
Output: 990 hPa
